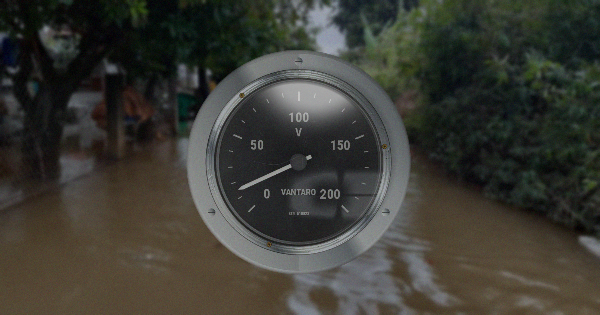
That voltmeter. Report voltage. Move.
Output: 15 V
